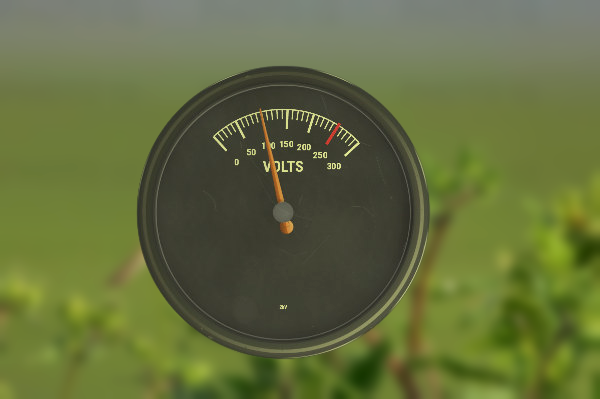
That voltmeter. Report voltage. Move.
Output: 100 V
